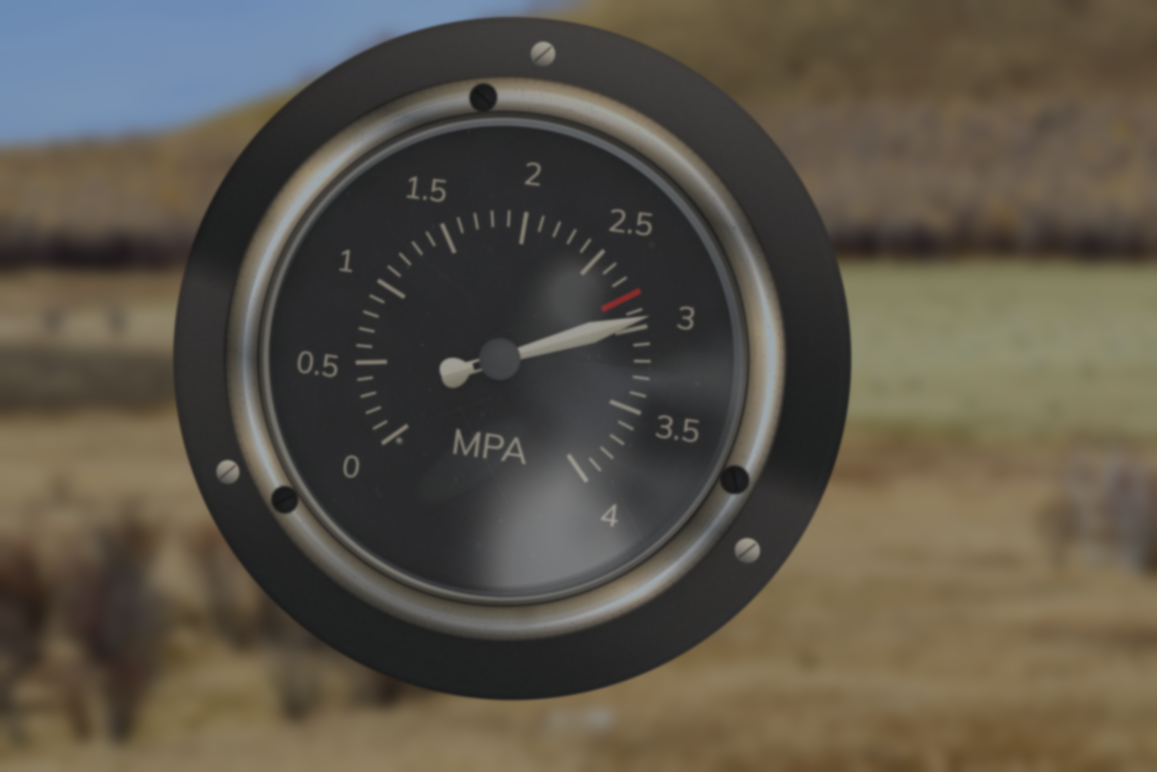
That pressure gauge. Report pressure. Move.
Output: 2.95 MPa
